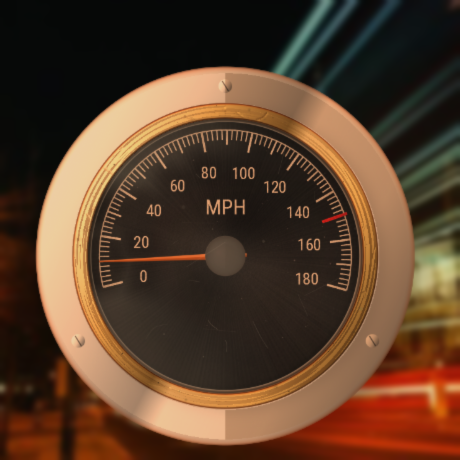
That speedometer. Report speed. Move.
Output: 10 mph
